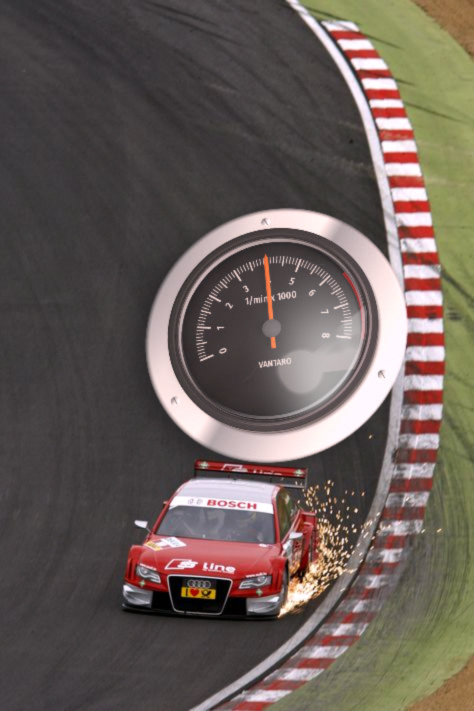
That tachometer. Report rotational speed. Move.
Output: 4000 rpm
